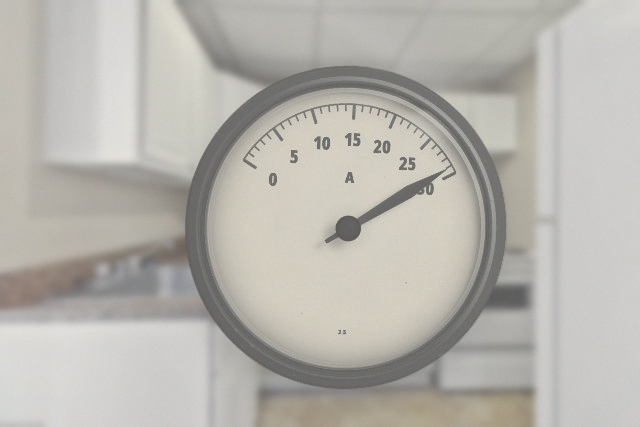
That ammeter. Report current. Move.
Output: 29 A
